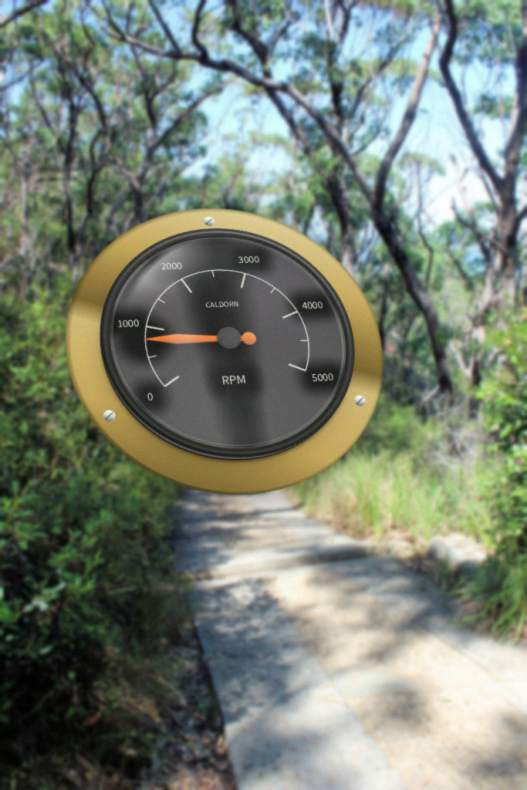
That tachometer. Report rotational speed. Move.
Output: 750 rpm
